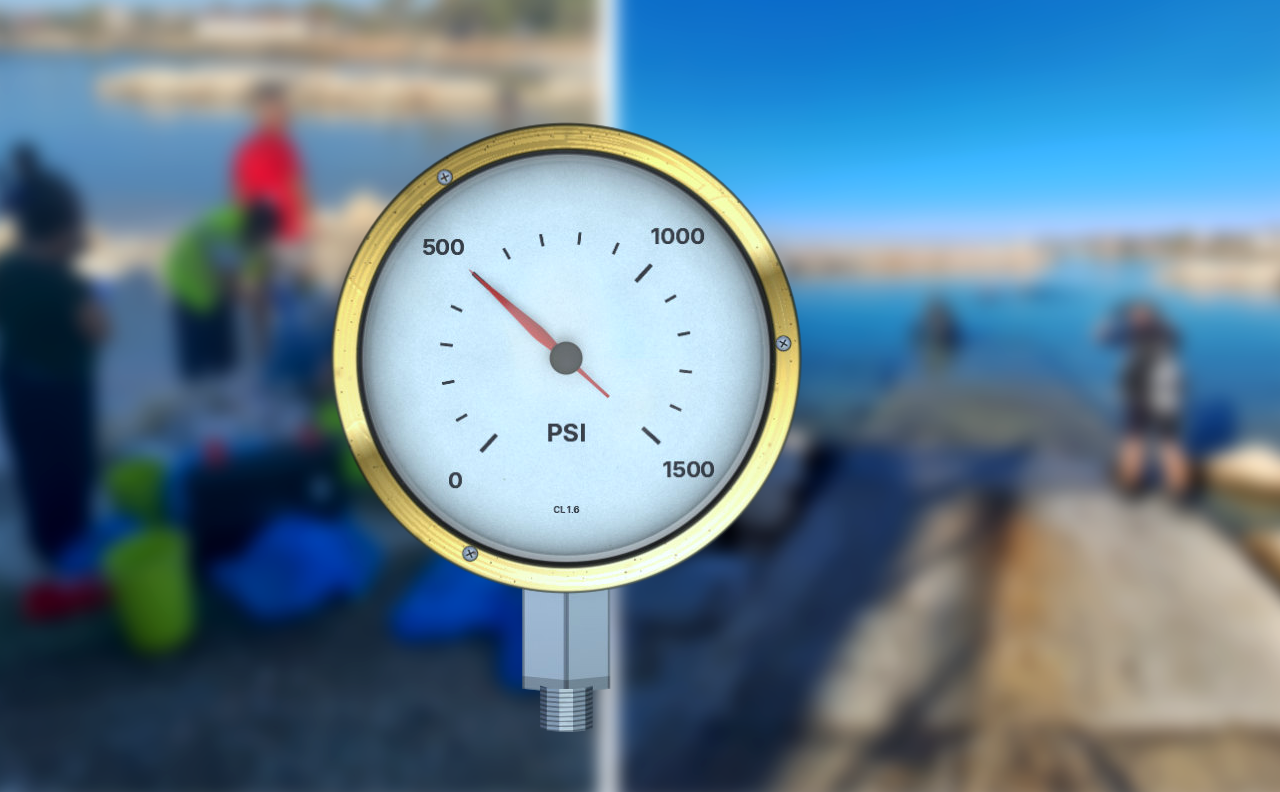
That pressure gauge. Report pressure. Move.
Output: 500 psi
